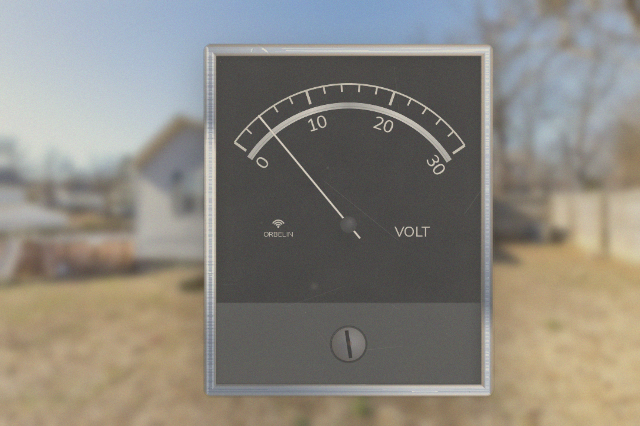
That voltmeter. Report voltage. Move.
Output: 4 V
